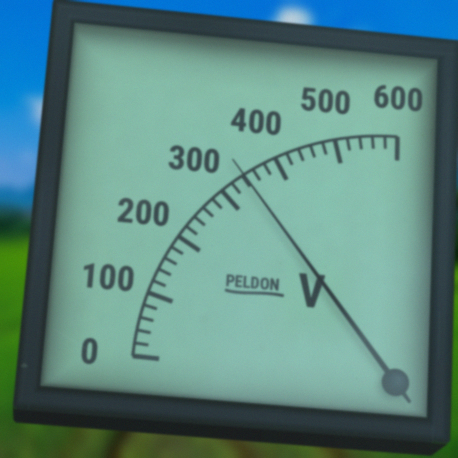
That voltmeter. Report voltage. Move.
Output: 340 V
